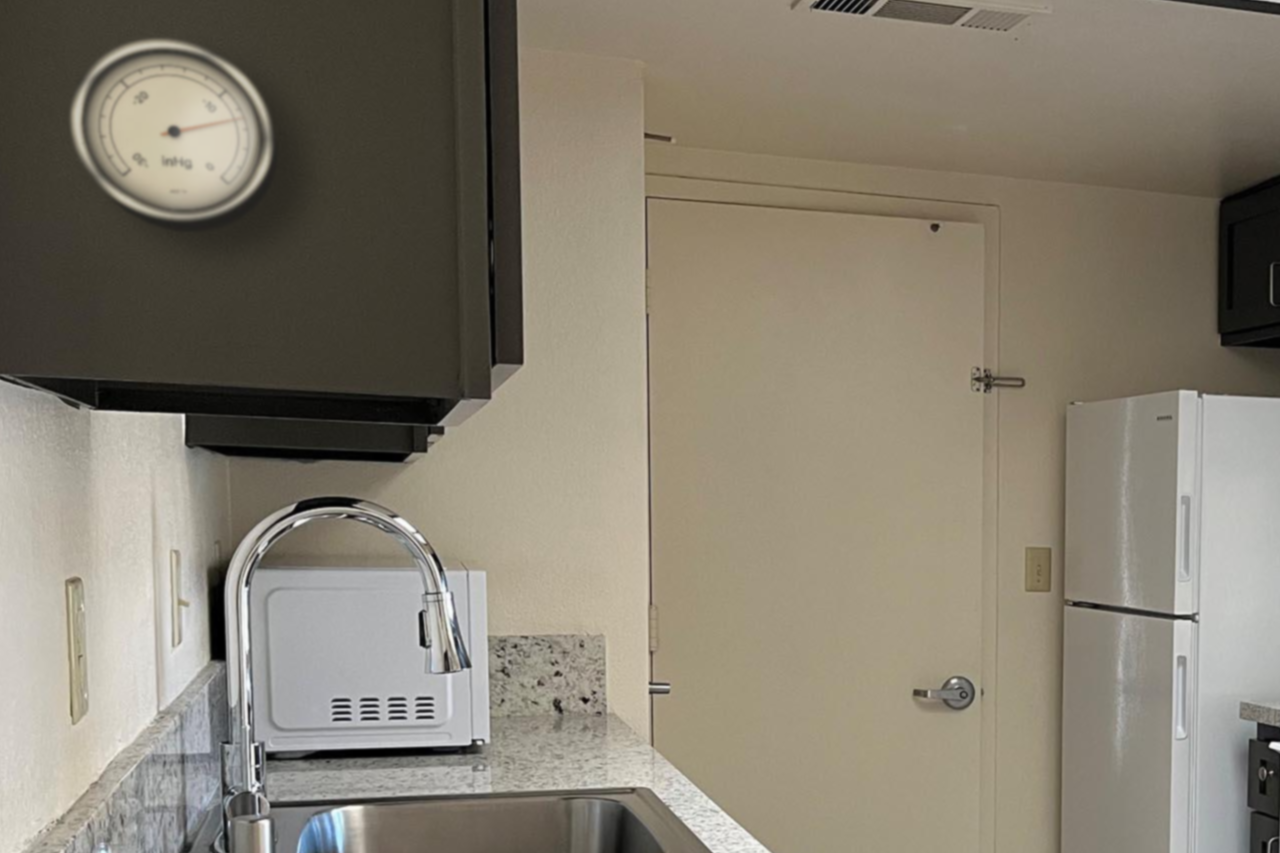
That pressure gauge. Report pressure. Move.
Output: -7 inHg
